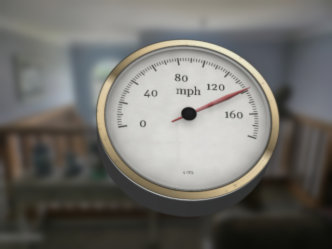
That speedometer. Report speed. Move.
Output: 140 mph
